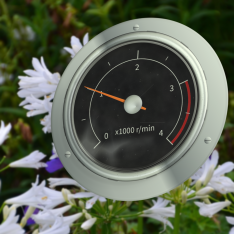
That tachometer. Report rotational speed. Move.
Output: 1000 rpm
